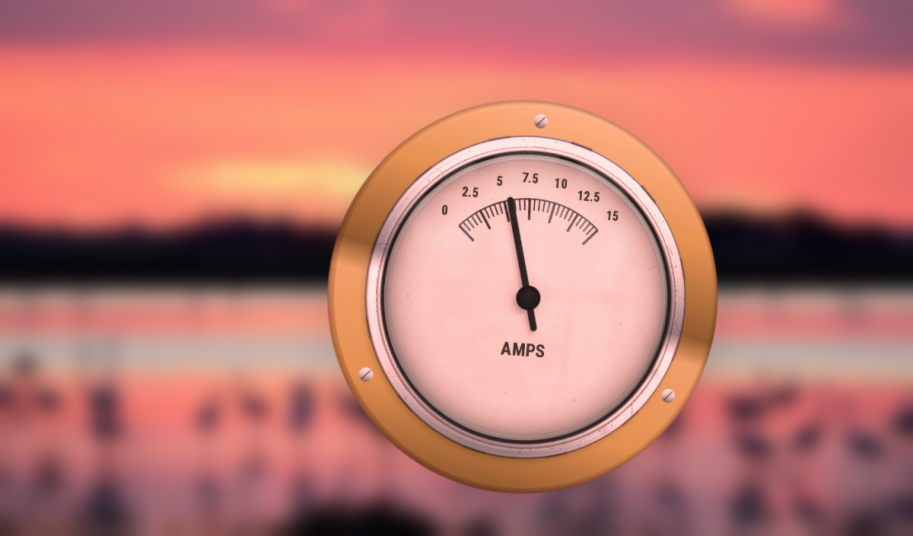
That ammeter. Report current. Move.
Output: 5.5 A
